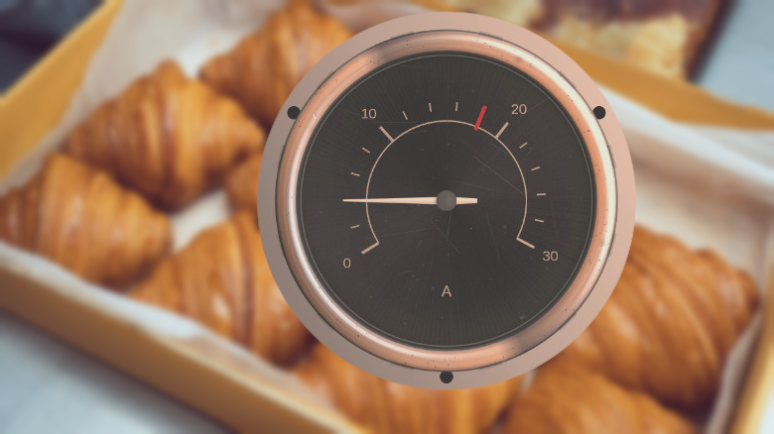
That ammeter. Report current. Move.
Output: 4 A
